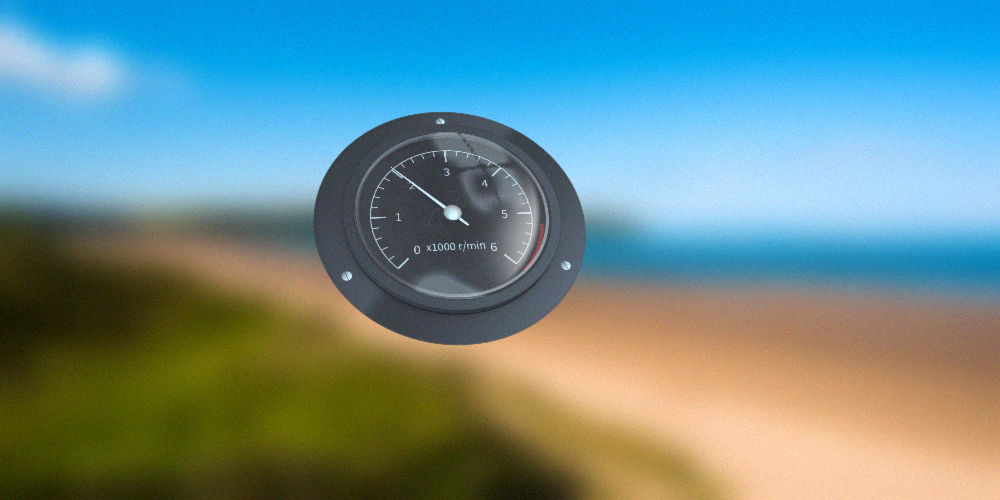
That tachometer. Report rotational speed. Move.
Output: 2000 rpm
